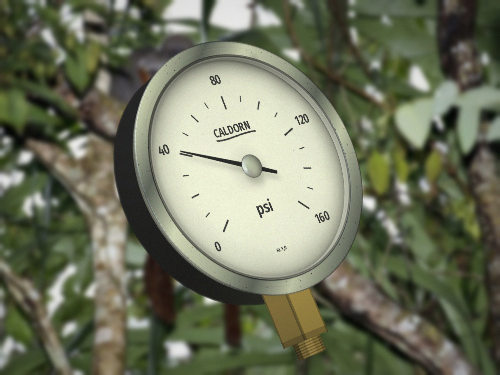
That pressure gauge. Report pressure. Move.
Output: 40 psi
